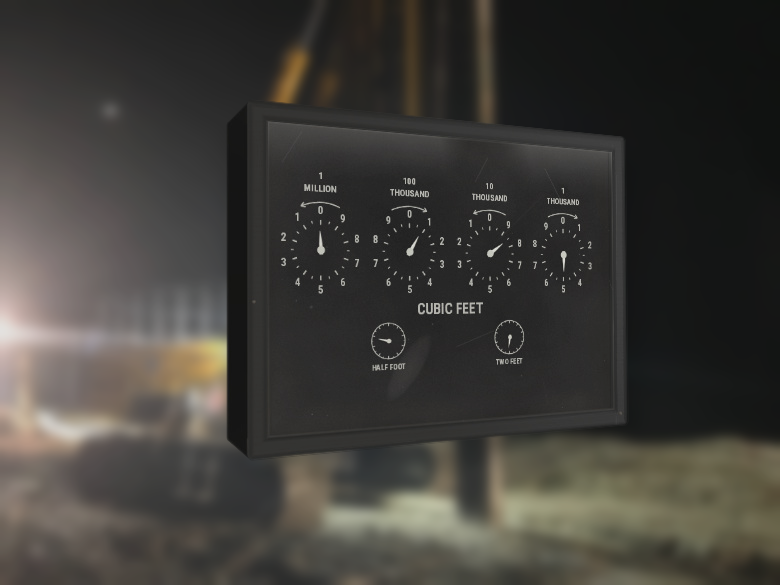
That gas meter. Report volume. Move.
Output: 8500 ft³
